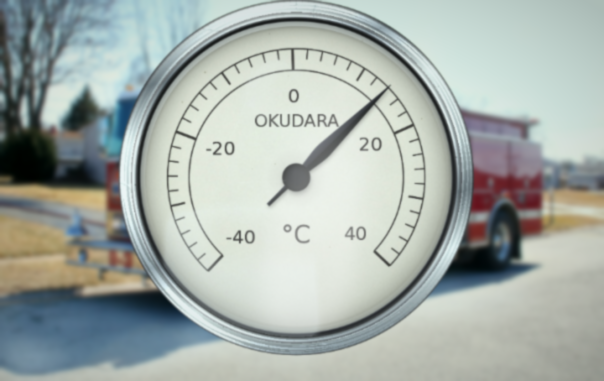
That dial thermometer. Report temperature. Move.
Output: 14 °C
